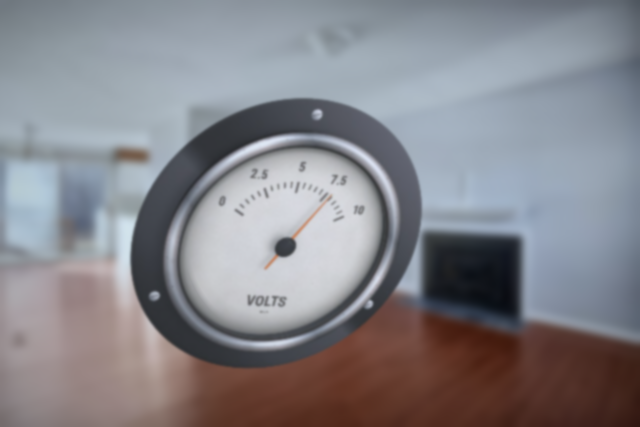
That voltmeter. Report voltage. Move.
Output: 7.5 V
